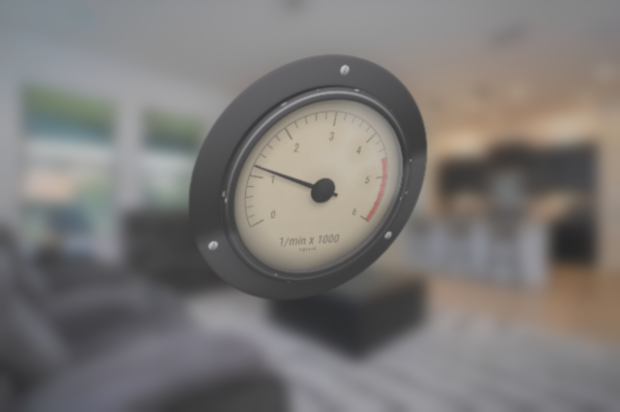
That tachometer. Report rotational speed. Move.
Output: 1200 rpm
